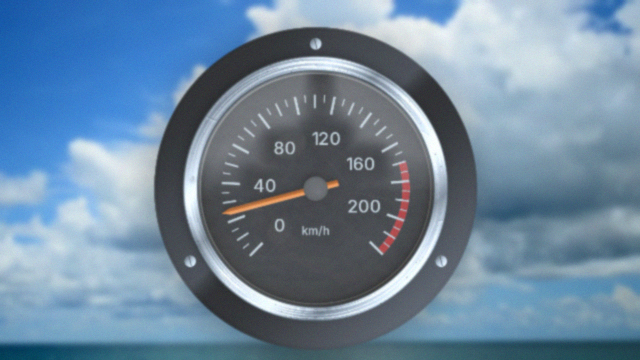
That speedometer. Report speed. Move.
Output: 25 km/h
